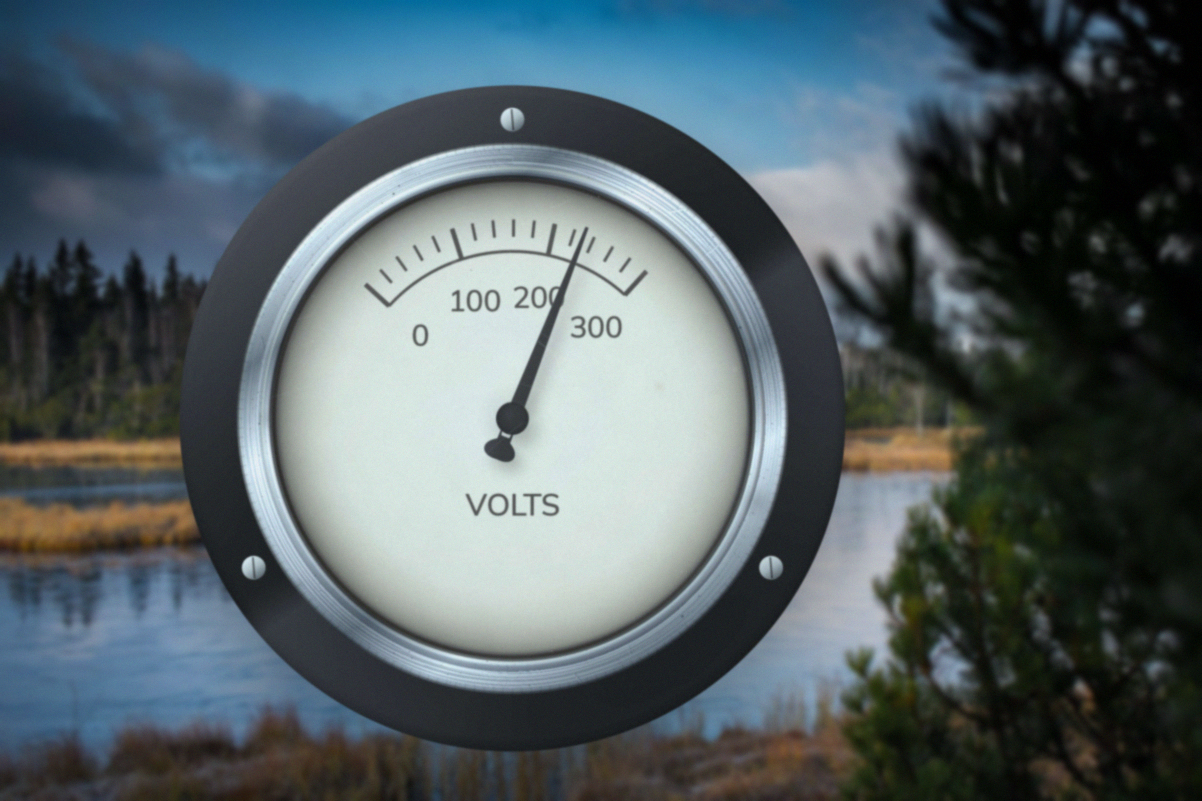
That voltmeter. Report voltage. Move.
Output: 230 V
